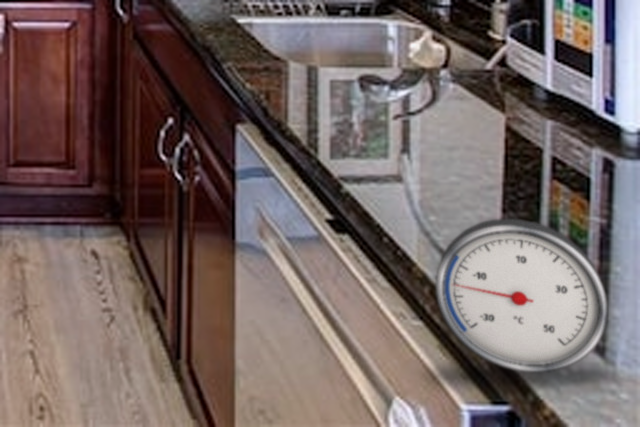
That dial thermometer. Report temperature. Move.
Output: -16 °C
